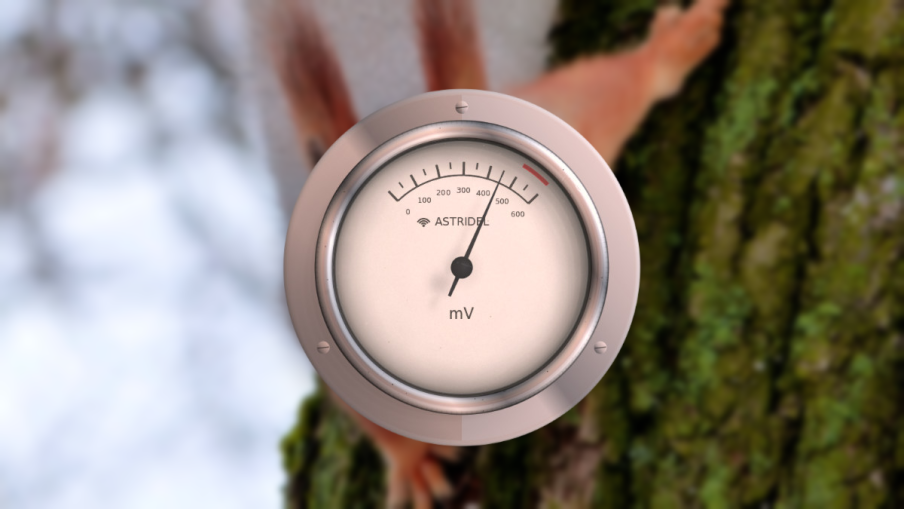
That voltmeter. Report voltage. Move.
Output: 450 mV
